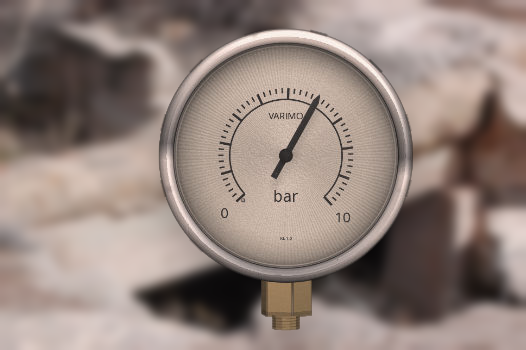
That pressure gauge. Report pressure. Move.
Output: 6 bar
